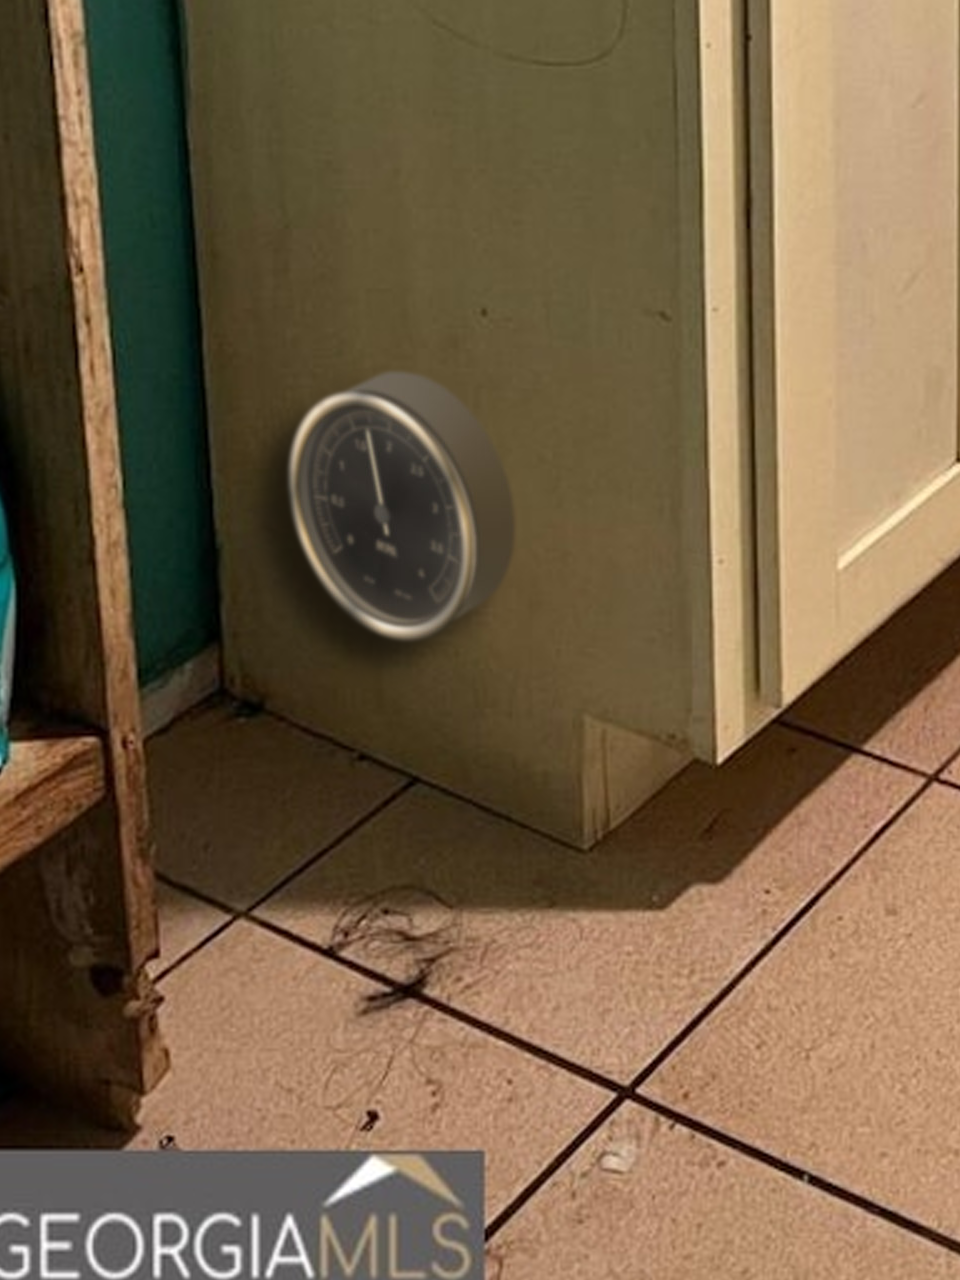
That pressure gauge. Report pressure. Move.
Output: 1.75 MPa
